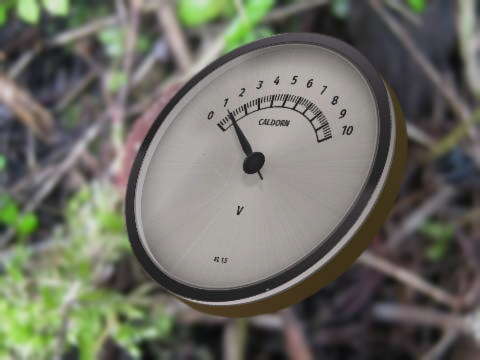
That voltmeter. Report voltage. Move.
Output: 1 V
